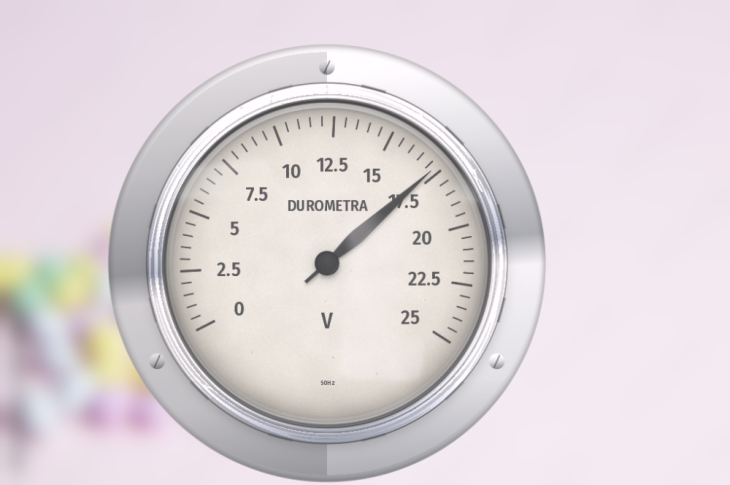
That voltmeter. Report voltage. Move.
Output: 17.25 V
